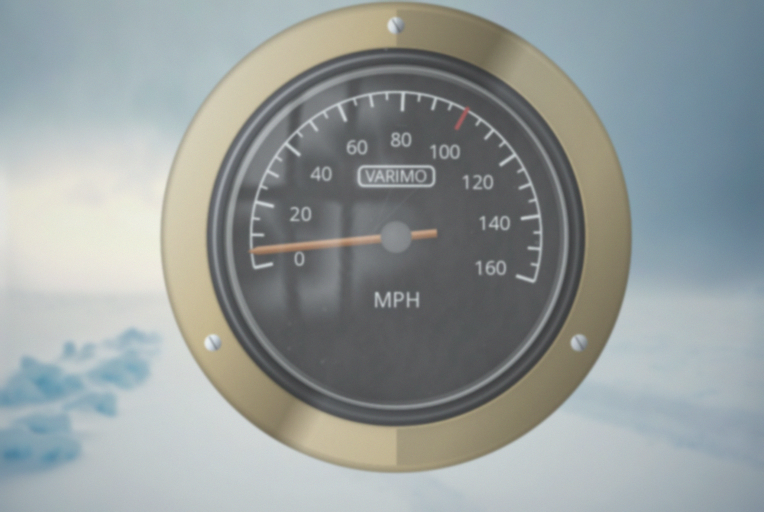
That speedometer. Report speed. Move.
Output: 5 mph
